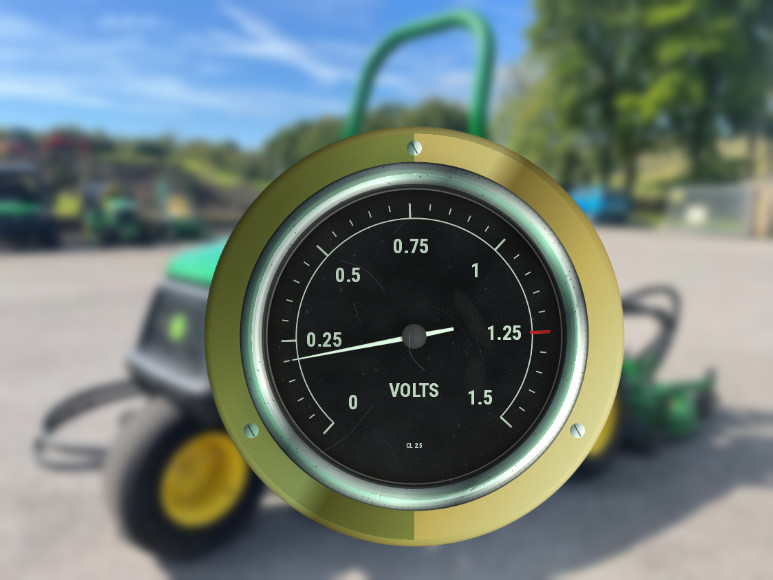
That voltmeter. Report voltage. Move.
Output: 0.2 V
